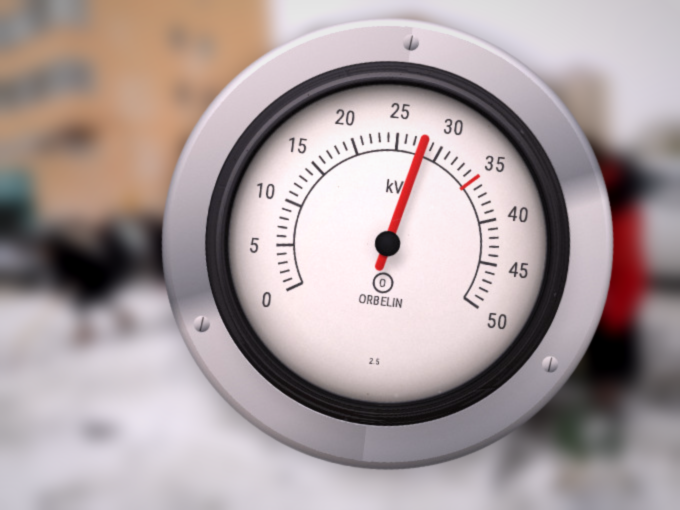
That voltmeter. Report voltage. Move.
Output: 28 kV
